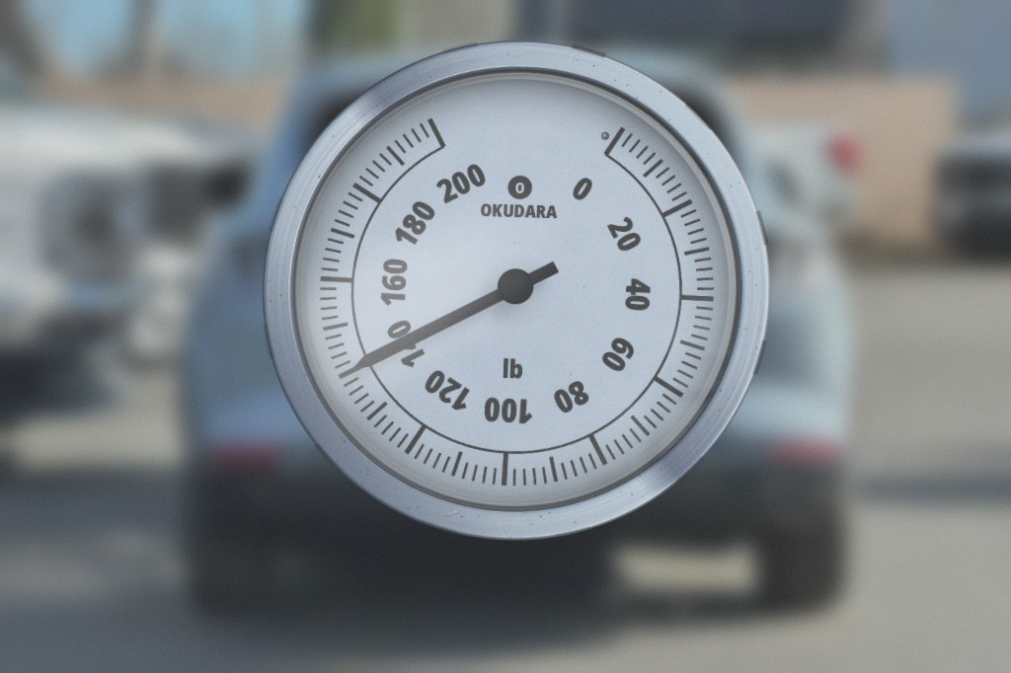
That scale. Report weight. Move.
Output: 140 lb
